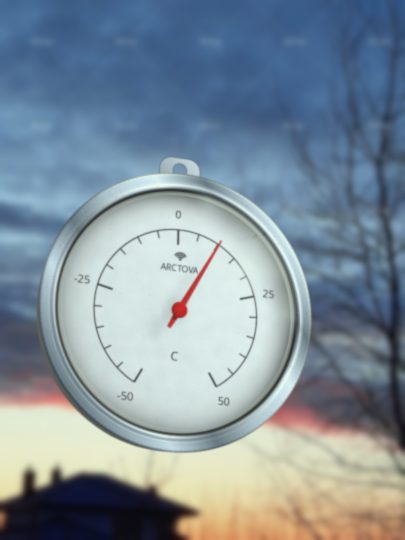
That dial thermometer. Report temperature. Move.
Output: 10 °C
